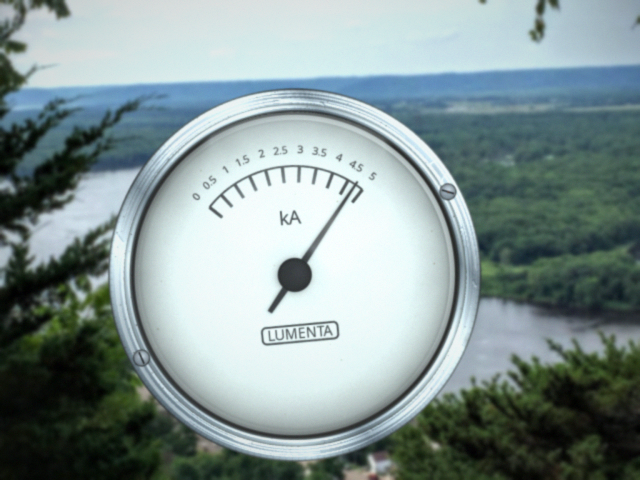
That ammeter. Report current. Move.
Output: 4.75 kA
